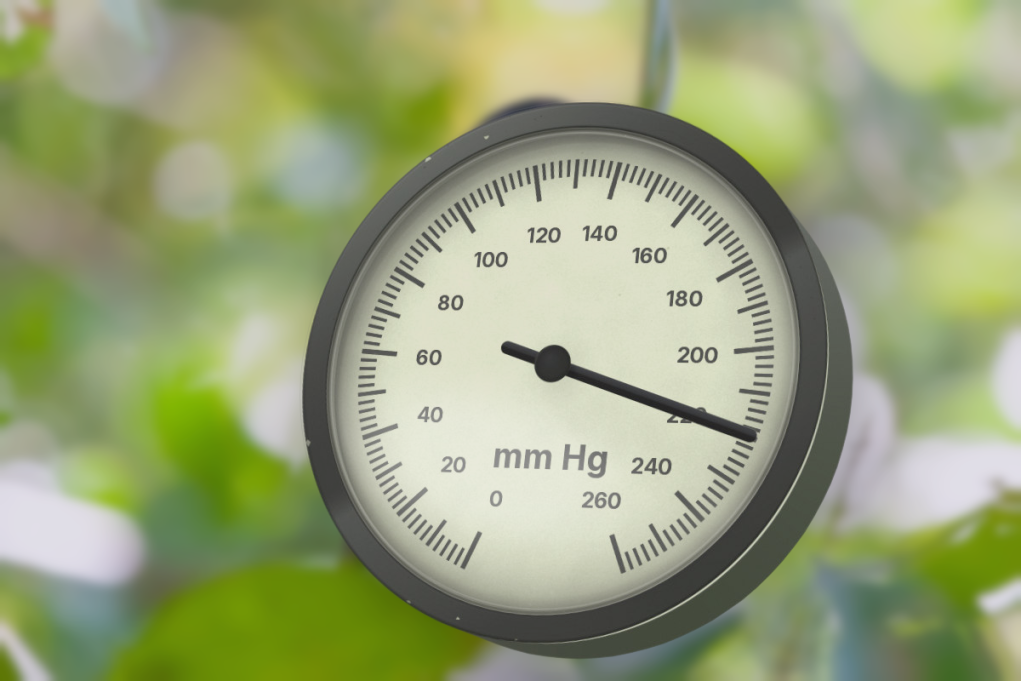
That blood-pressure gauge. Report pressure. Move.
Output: 220 mmHg
